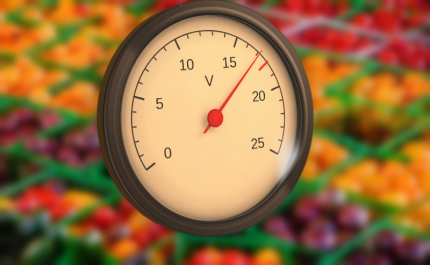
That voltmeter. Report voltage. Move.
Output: 17 V
